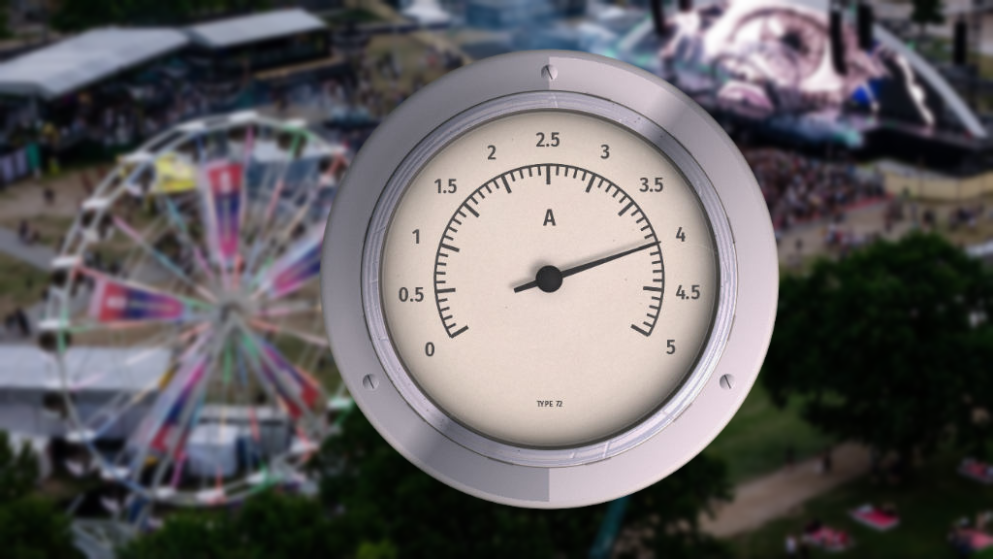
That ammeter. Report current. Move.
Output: 4 A
